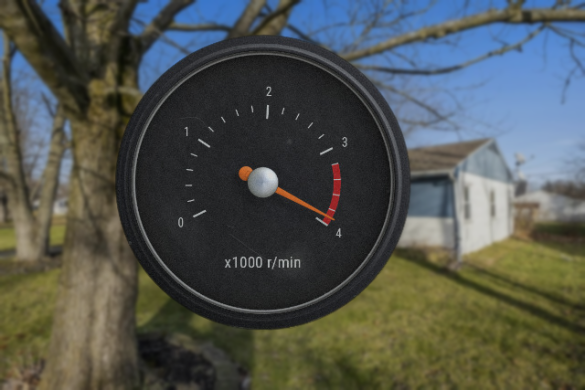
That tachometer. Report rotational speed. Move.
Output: 3900 rpm
